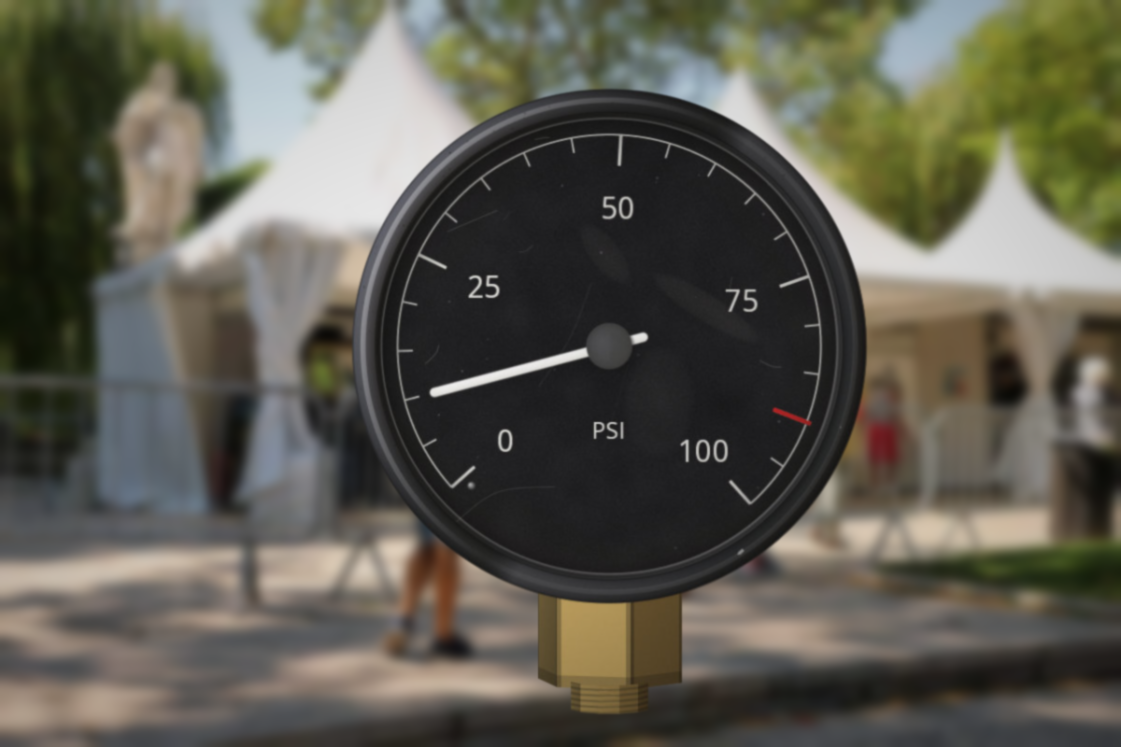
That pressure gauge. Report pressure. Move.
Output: 10 psi
